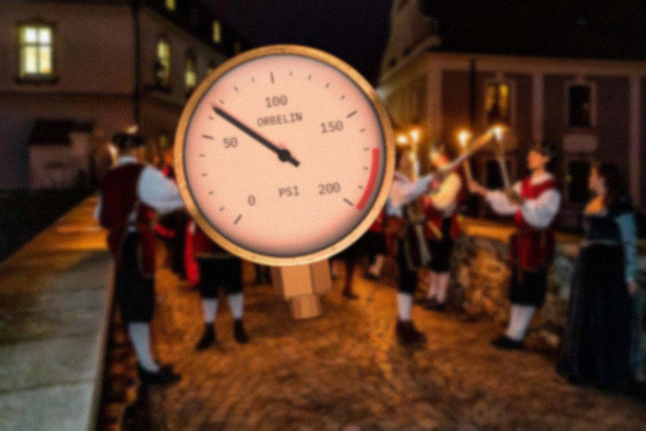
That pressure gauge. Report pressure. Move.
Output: 65 psi
